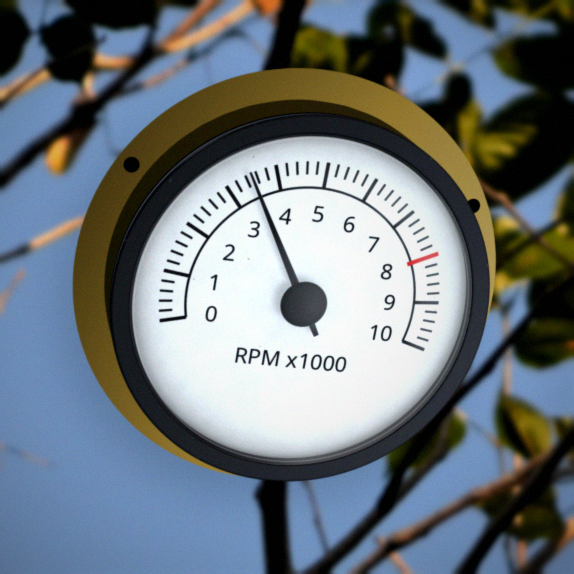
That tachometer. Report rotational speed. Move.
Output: 3500 rpm
